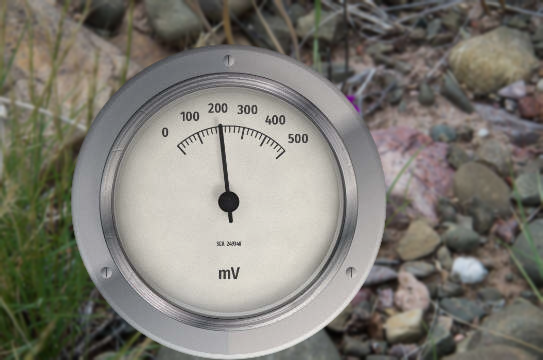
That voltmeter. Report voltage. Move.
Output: 200 mV
